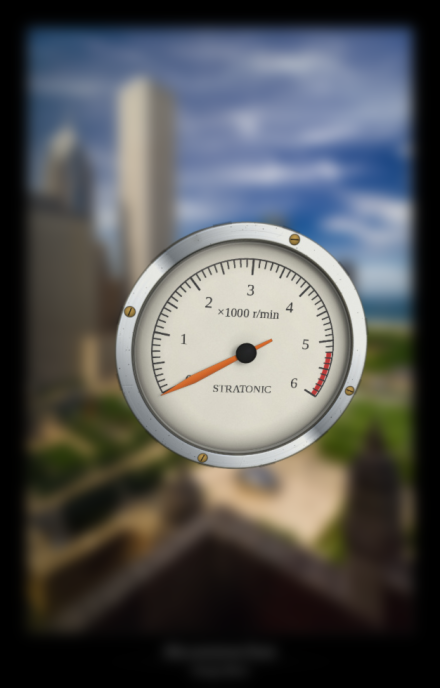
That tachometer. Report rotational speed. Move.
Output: 0 rpm
